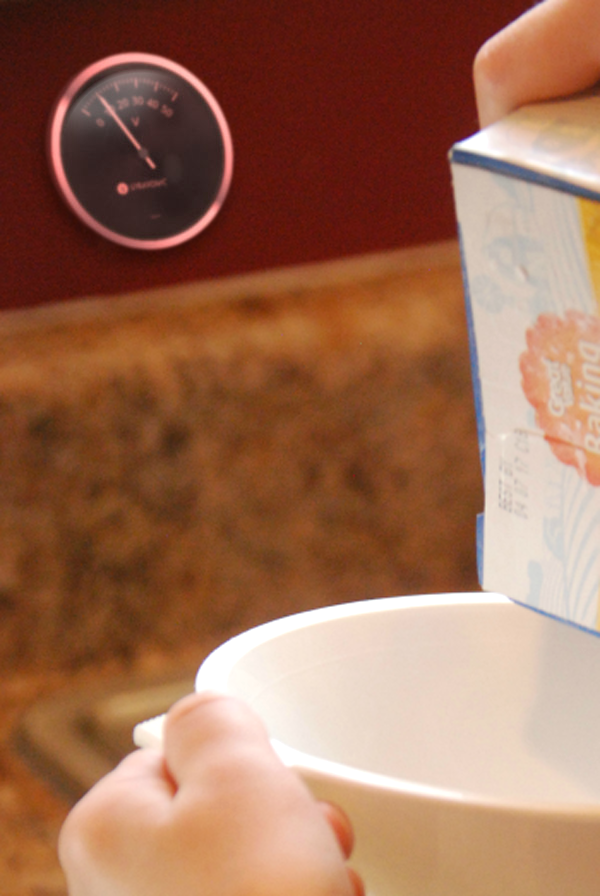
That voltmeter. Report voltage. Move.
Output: 10 V
